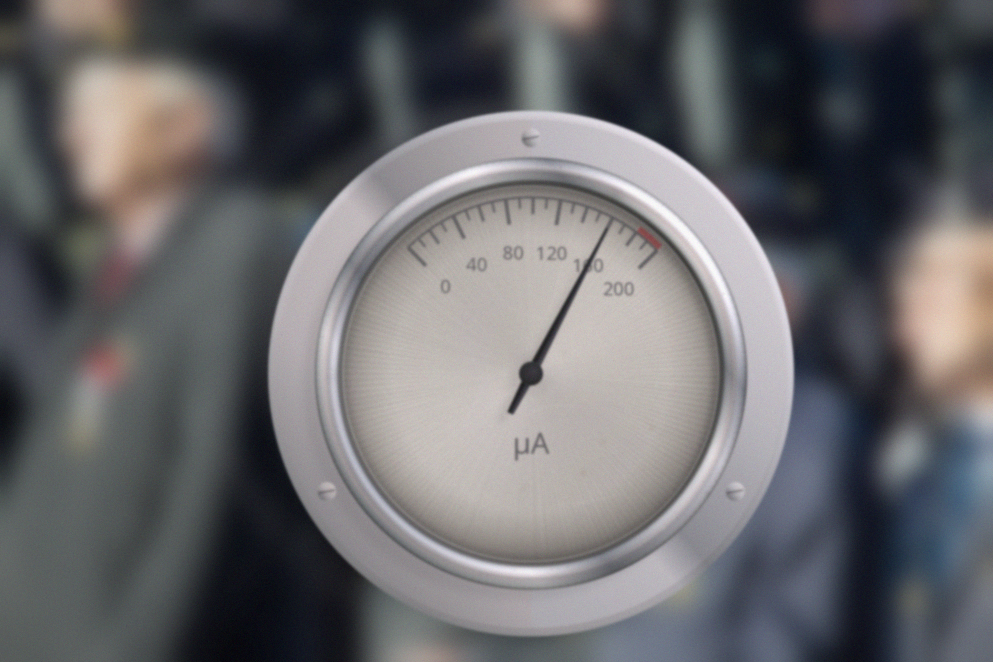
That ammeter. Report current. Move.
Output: 160 µA
